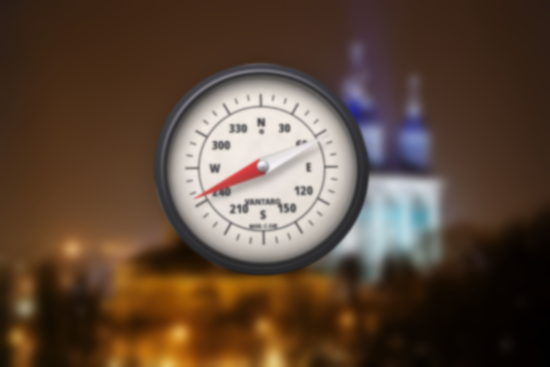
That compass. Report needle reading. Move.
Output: 245 °
